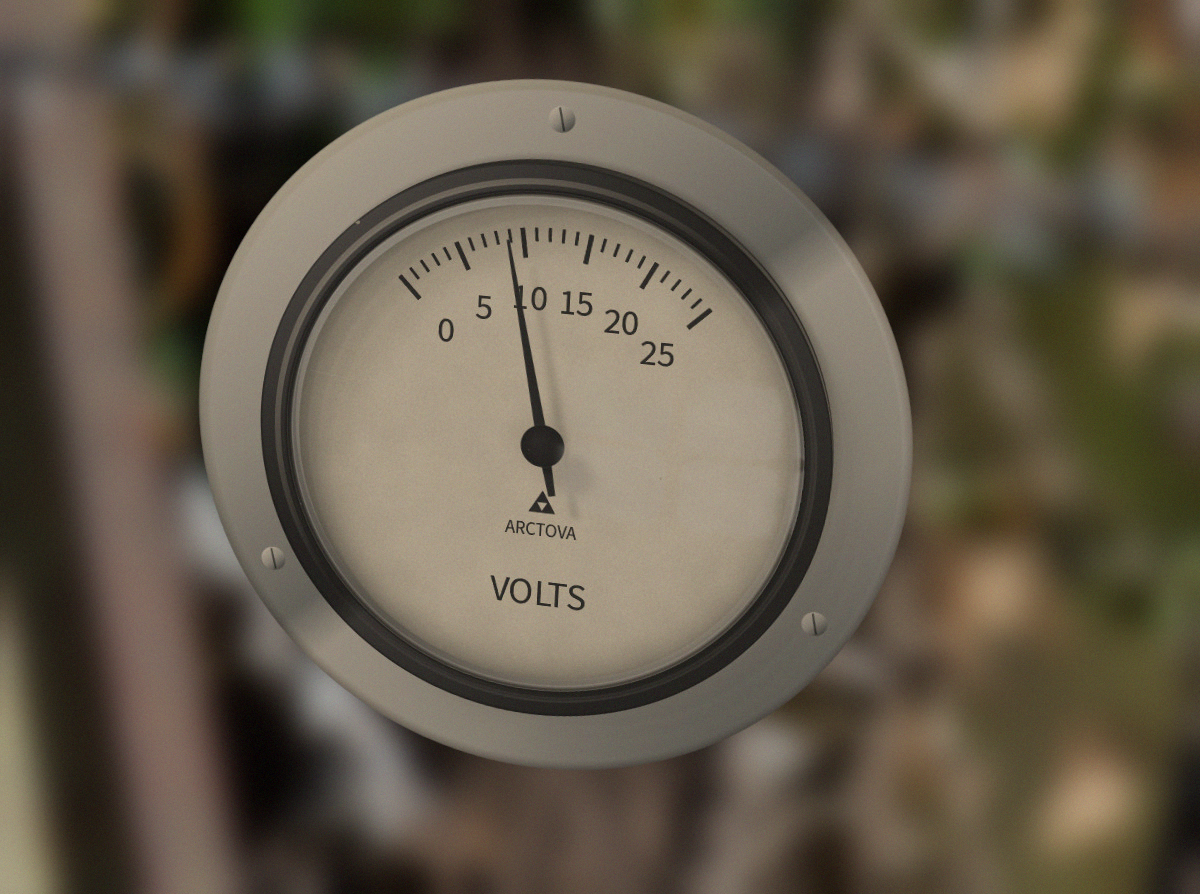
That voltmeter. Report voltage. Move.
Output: 9 V
